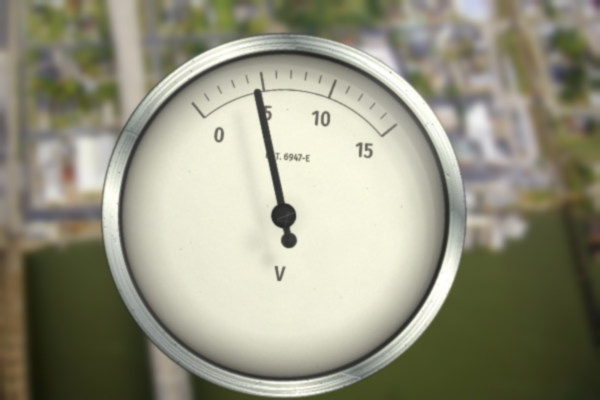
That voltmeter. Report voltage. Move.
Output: 4.5 V
